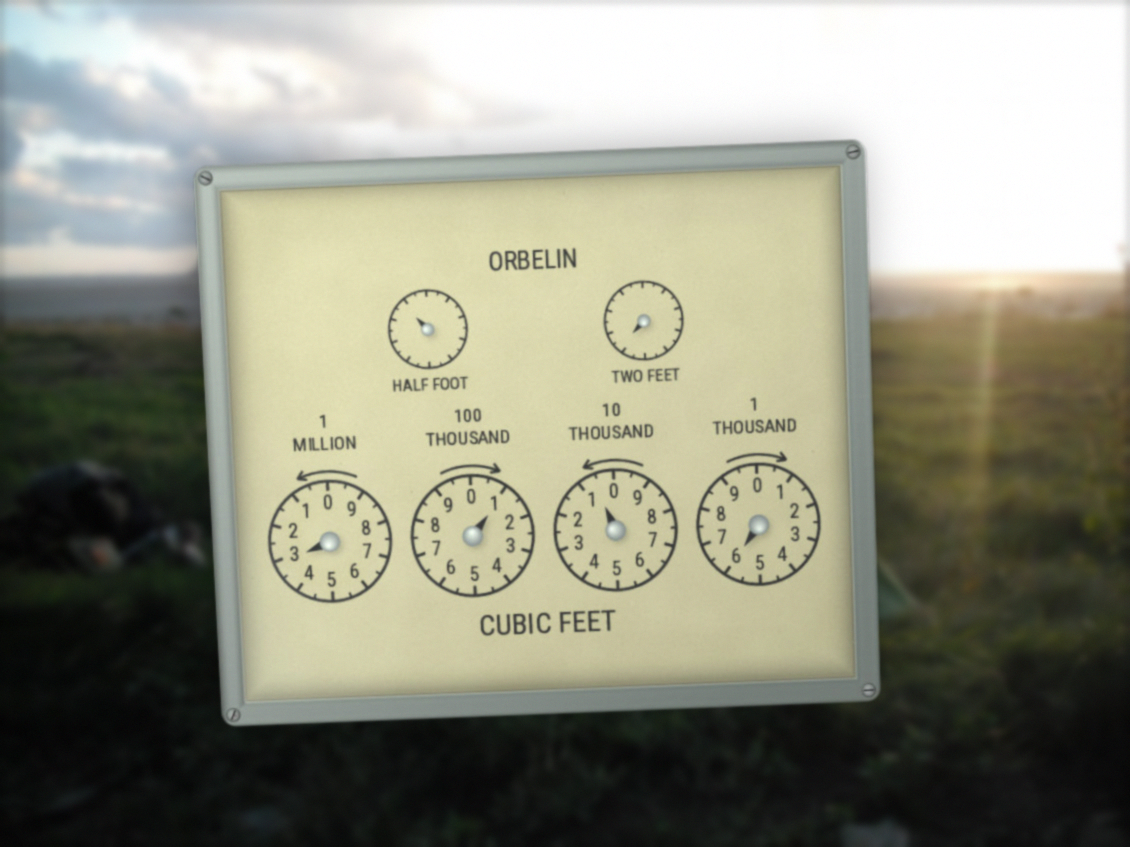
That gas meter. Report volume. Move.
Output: 310600 ft³
